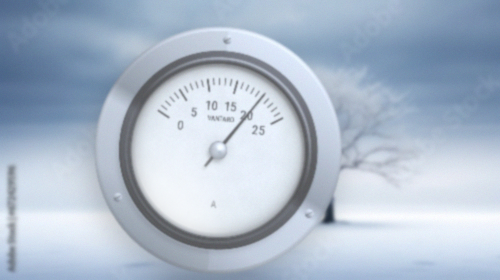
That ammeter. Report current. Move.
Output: 20 A
